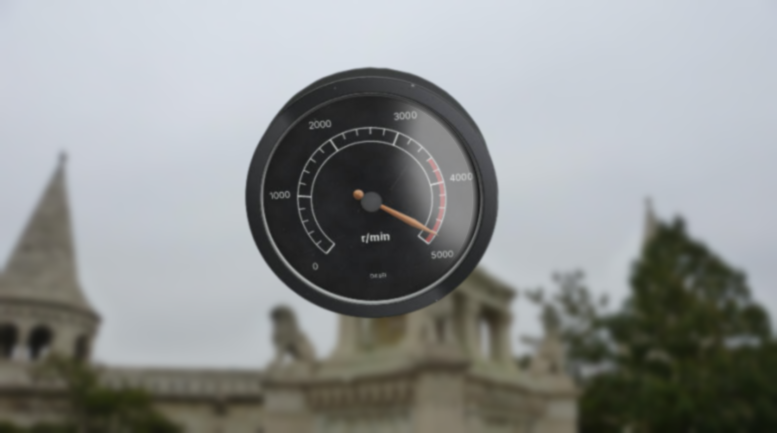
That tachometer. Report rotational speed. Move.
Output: 4800 rpm
